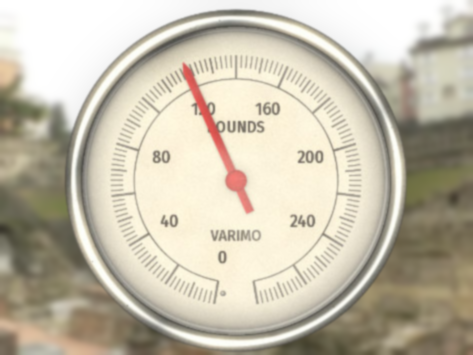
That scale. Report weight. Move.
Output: 120 lb
